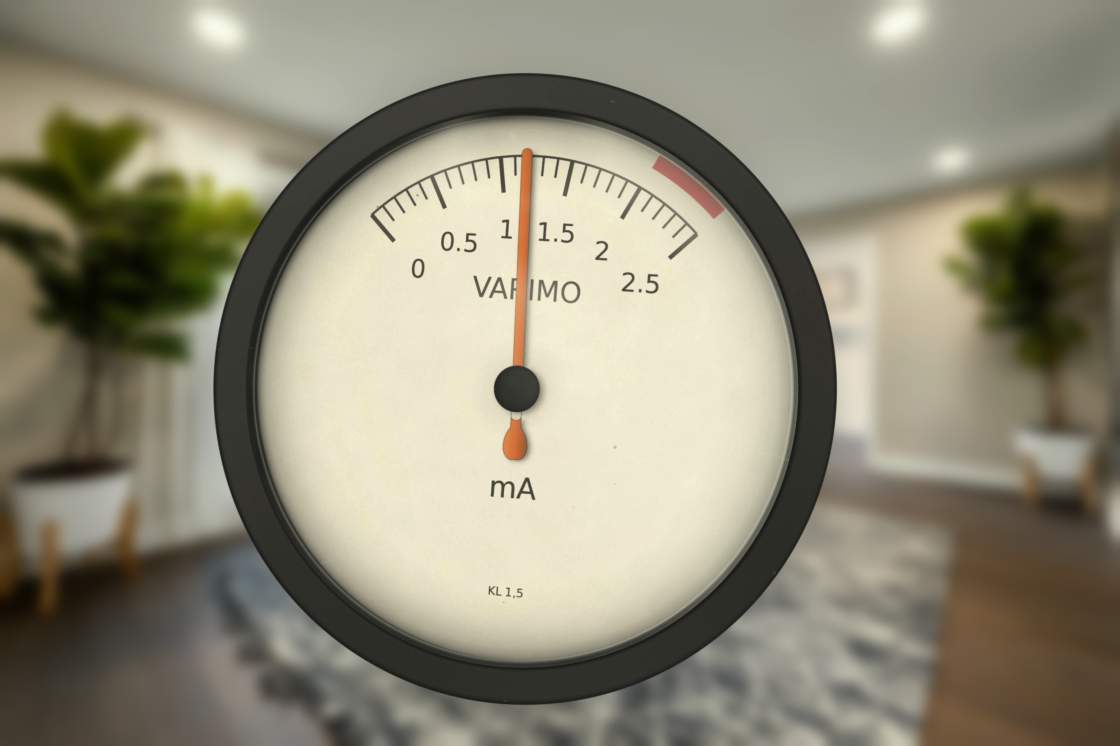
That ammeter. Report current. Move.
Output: 1.2 mA
